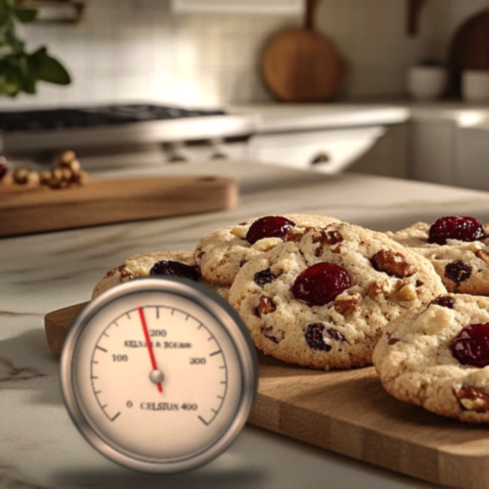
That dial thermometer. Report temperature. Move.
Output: 180 °C
